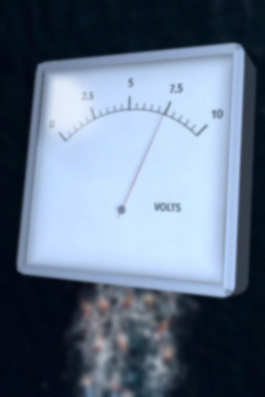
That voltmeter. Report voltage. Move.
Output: 7.5 V
